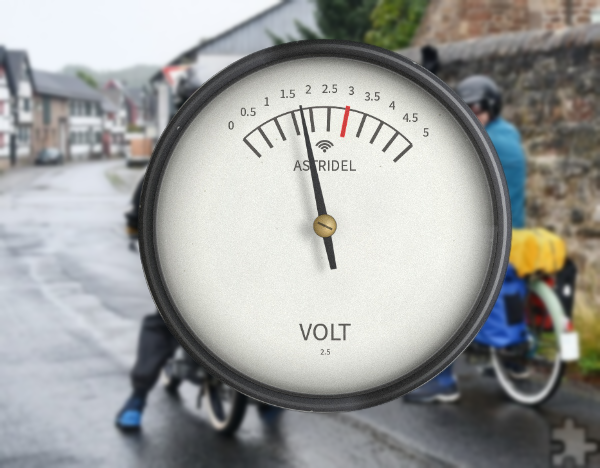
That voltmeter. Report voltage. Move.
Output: 1.75 V
